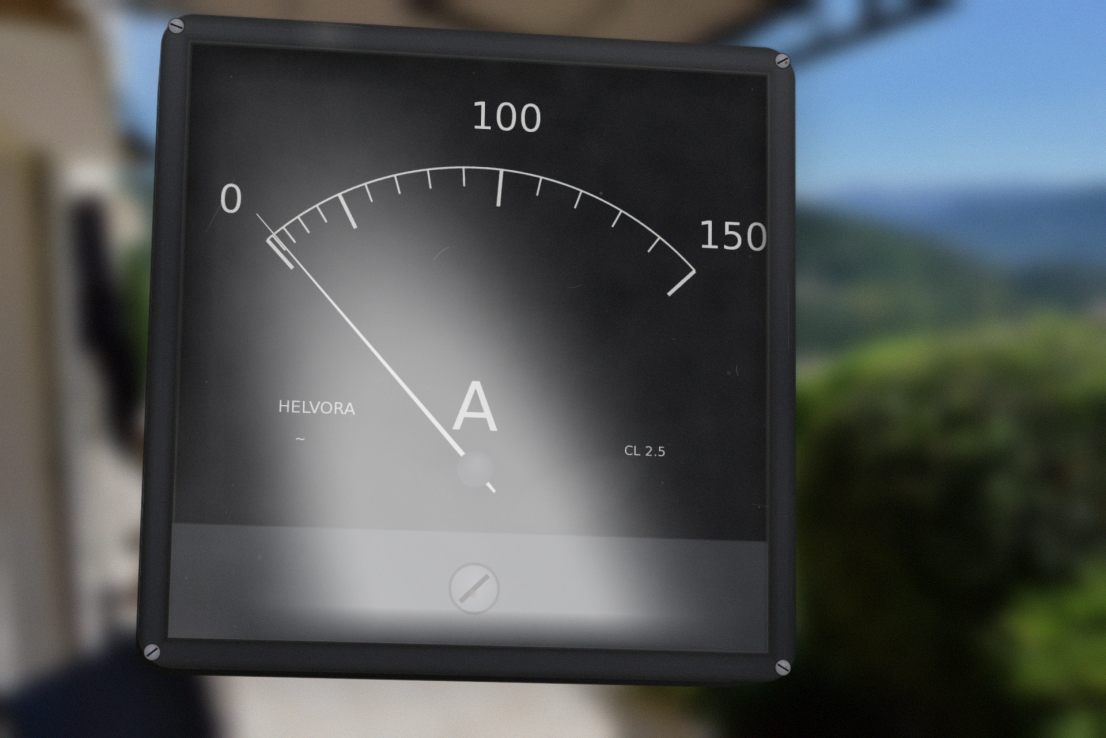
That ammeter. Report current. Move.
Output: 10 A
